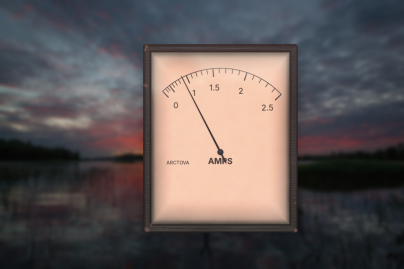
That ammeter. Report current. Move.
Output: 0.9 A
